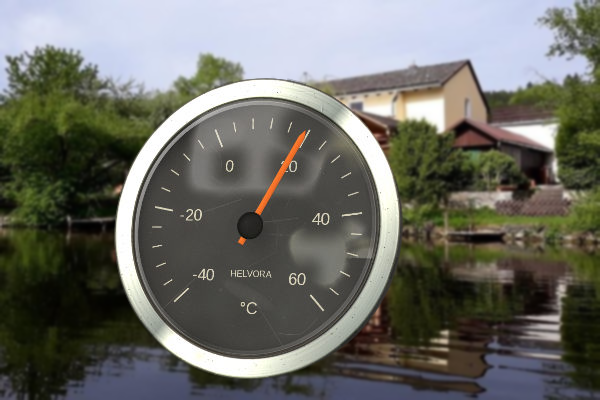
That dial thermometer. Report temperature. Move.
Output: 20 °C
